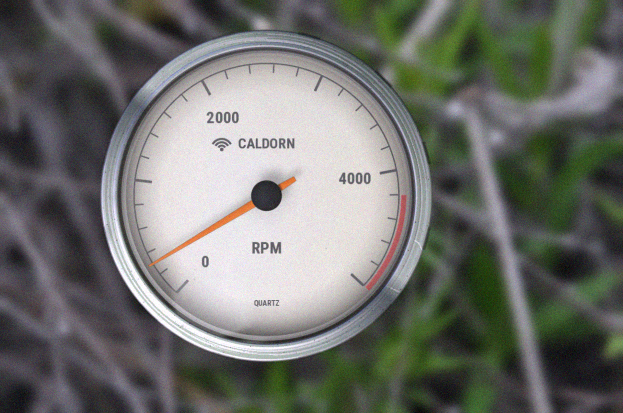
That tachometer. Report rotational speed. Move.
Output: 300 rpm
